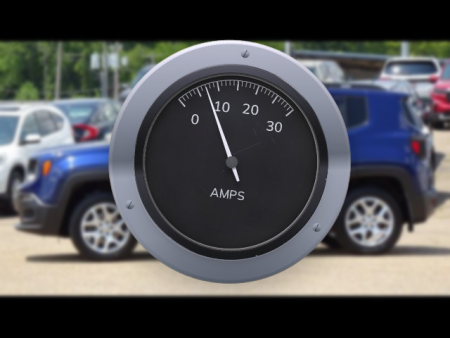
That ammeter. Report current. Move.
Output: 7 A
